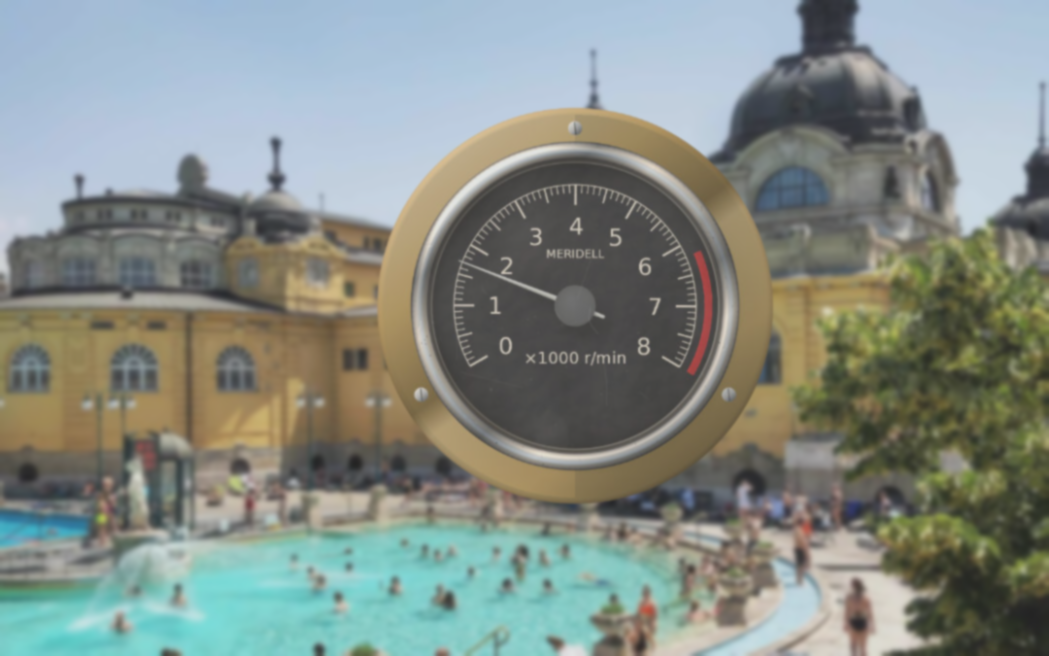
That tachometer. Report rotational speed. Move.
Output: 1700 rpm
